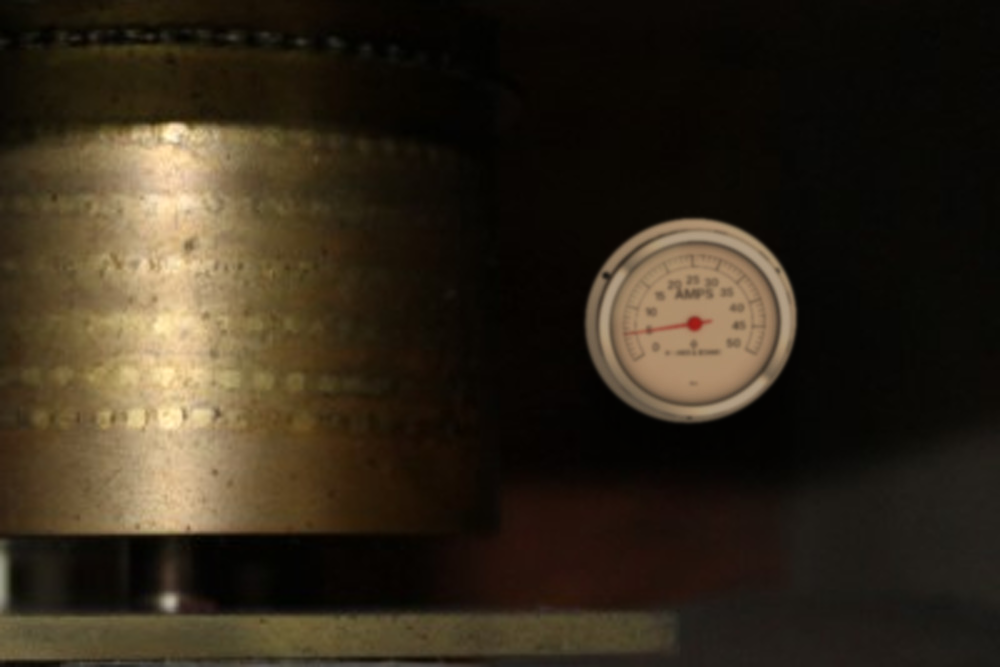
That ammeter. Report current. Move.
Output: 5 A
